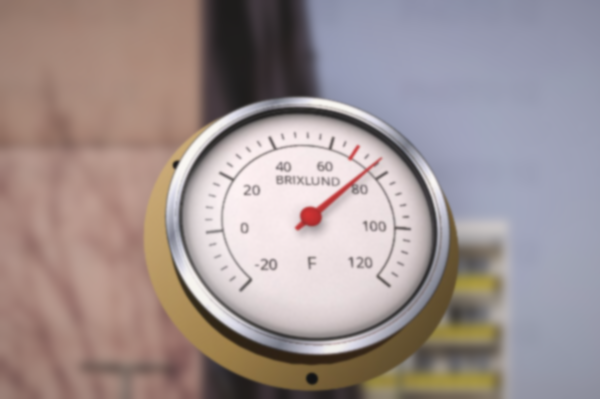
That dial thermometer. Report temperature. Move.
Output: 76 °F
